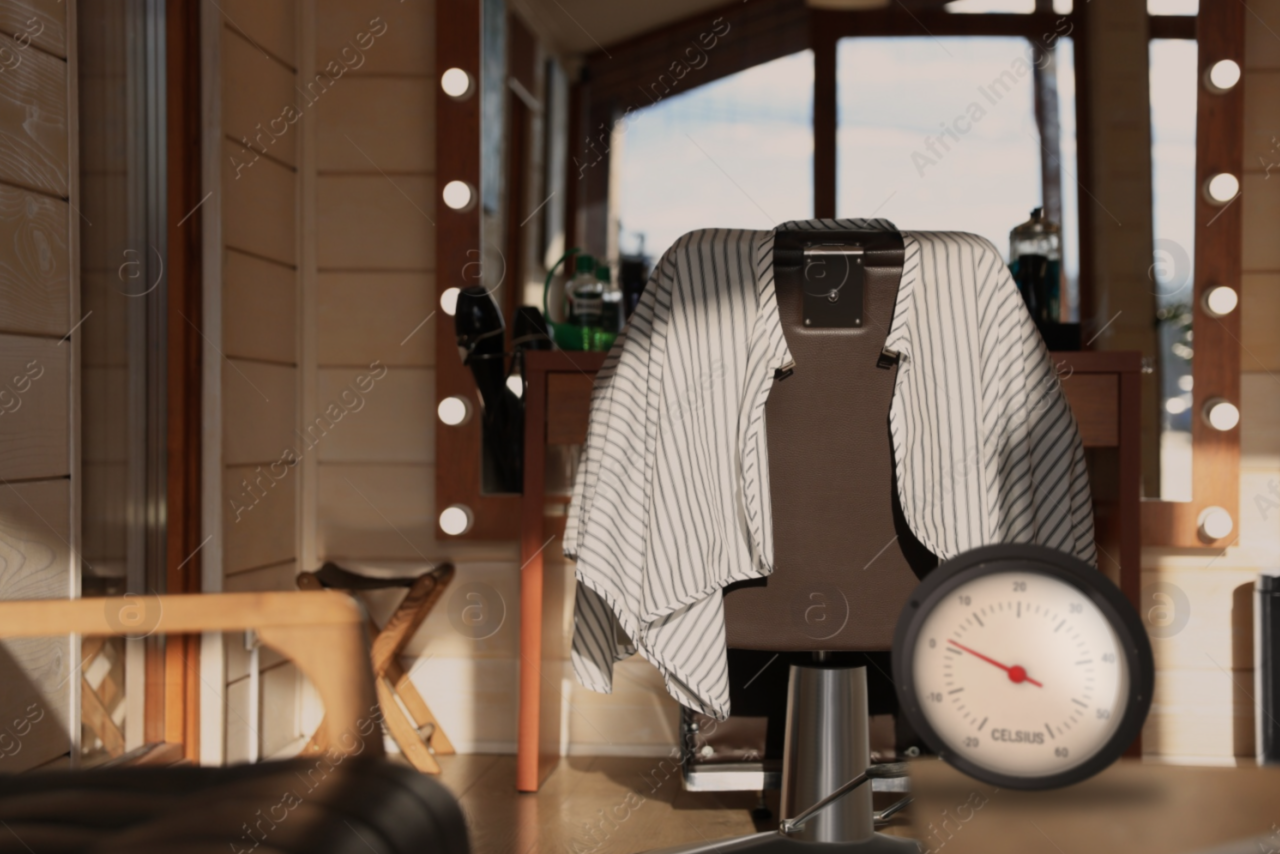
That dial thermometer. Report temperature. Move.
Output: 2 °C
